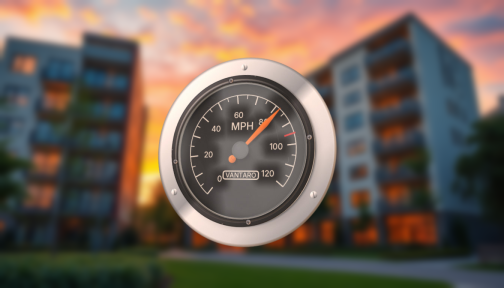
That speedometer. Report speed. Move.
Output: 82.5 mph
